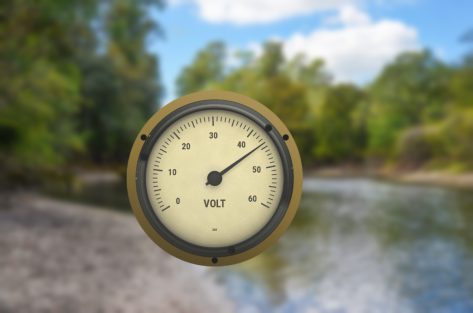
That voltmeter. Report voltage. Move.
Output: 44 V
